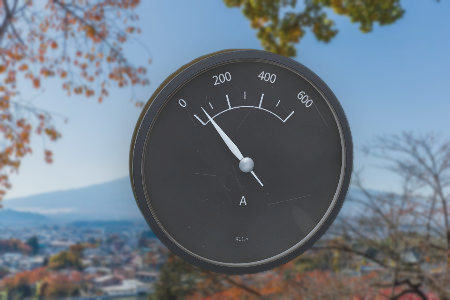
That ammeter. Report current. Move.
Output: 50 A
